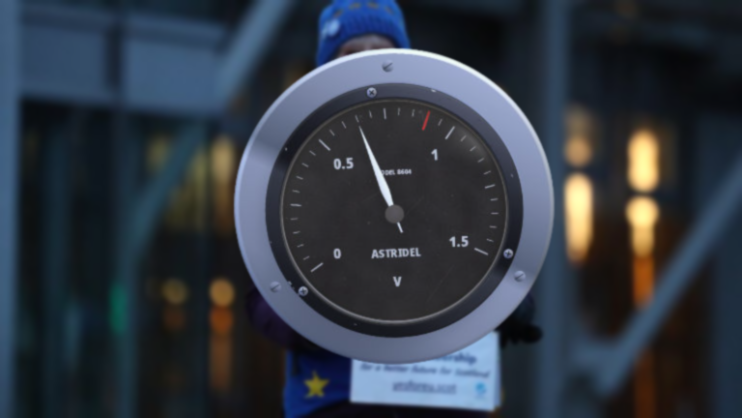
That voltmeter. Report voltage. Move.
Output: 0.65 V
